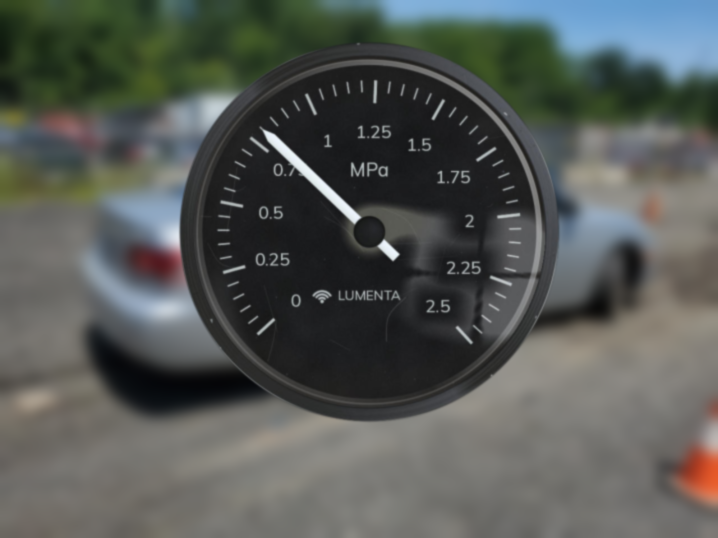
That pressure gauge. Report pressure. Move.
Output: 0.8 MPa
